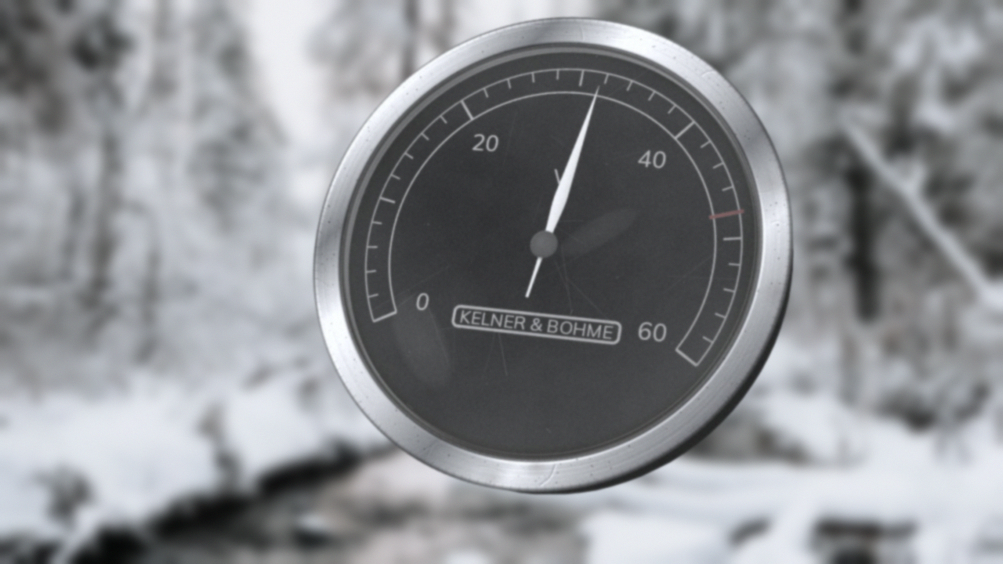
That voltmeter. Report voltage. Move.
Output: 32 V
